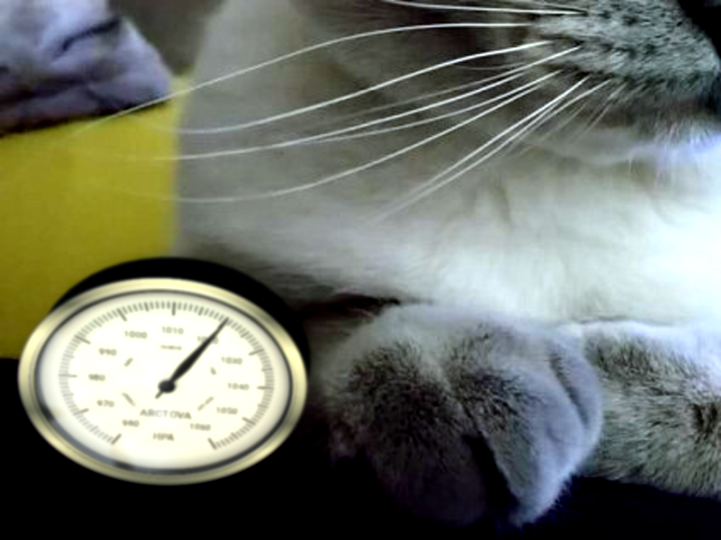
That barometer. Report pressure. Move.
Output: 1020 hPa
